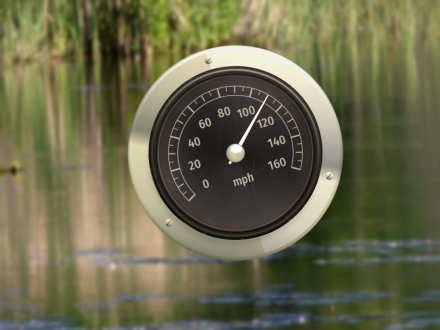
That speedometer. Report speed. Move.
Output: 110 mph
